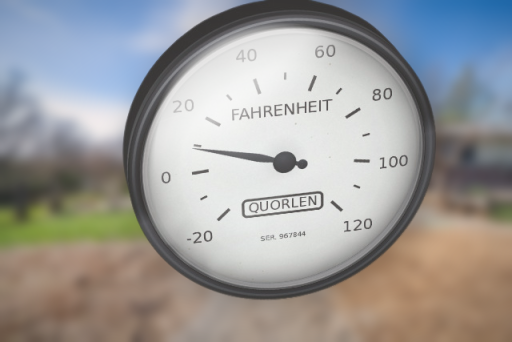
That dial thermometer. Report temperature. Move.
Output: 10 °F
